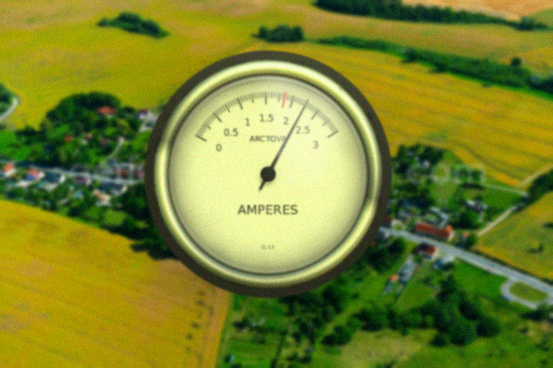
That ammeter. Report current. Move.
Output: 2.25 A
